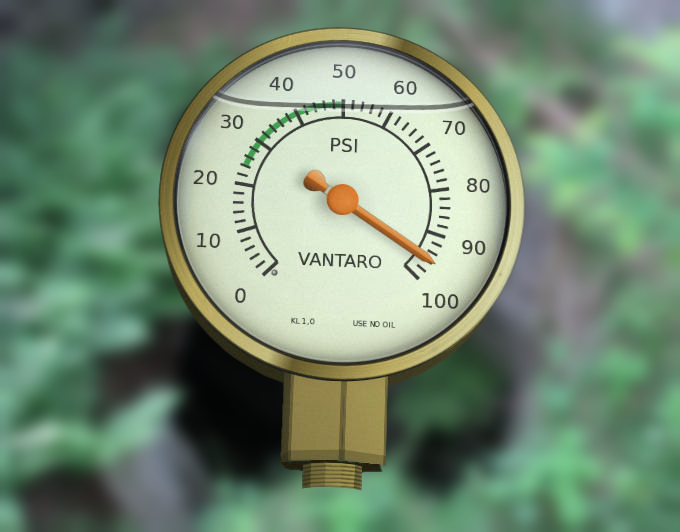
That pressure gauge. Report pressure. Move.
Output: 96 psi
